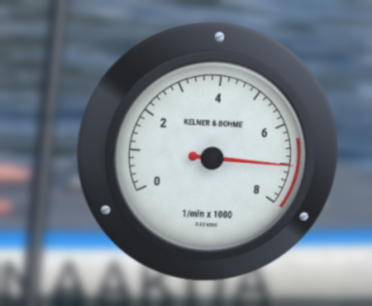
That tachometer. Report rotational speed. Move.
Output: 7000 rpm
